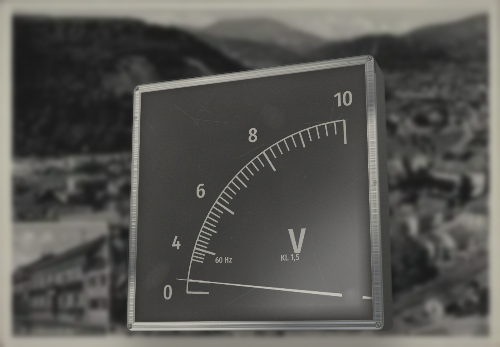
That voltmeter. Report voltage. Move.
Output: 2 V
